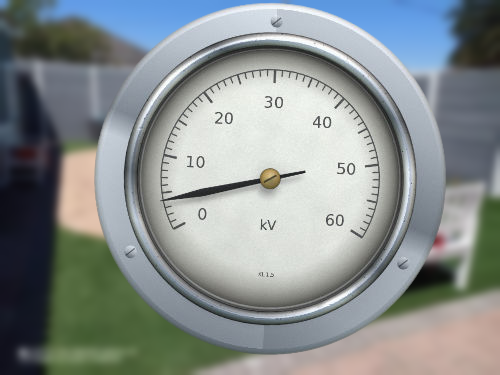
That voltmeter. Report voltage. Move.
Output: 4 kV
